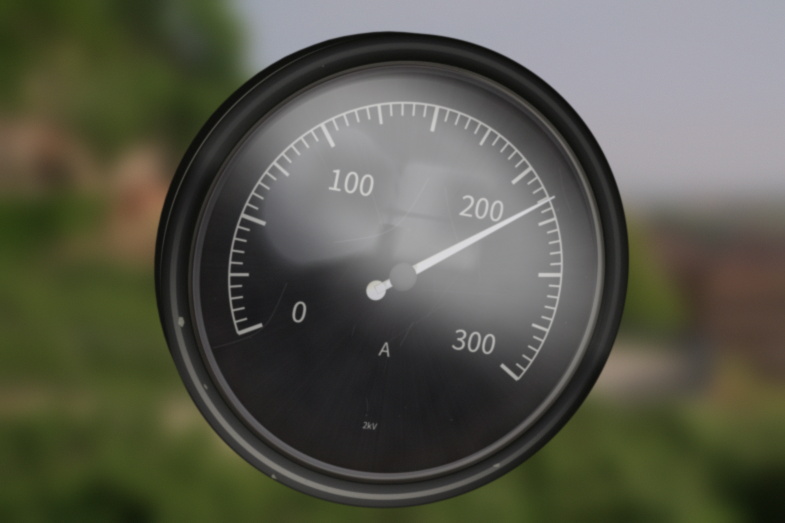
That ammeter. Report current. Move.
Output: 215 A
